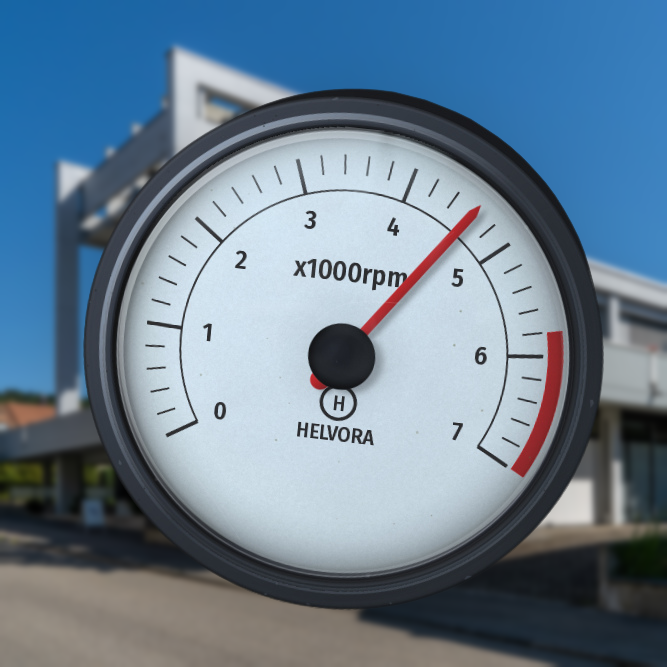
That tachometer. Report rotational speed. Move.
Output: 4600 rpm
